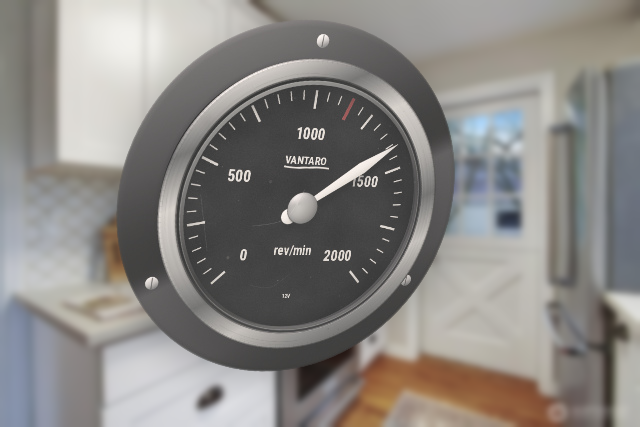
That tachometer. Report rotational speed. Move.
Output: 1400 rpm
